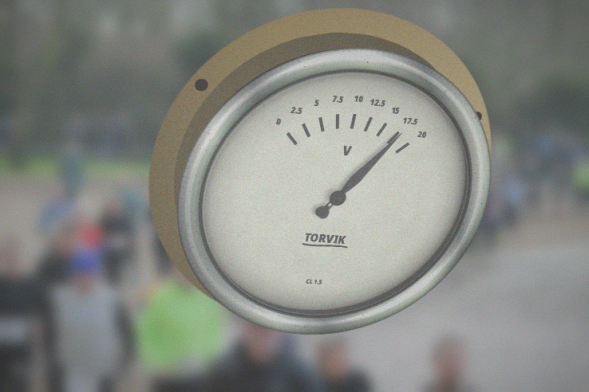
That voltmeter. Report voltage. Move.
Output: 17.5 V
